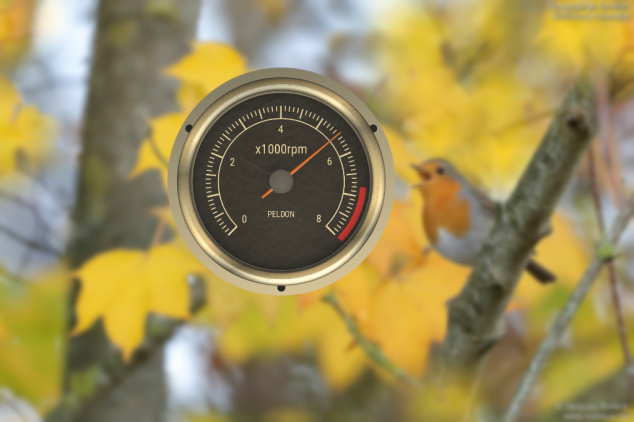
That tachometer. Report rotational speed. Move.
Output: 5500 rpm
